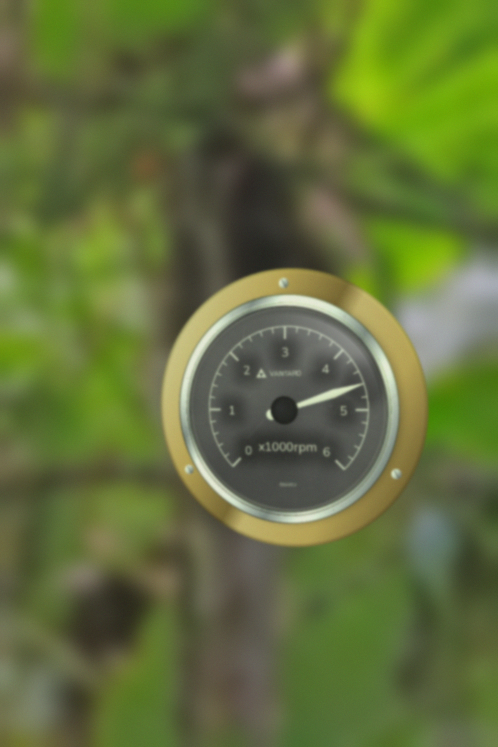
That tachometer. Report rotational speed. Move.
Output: 4600 rpm
